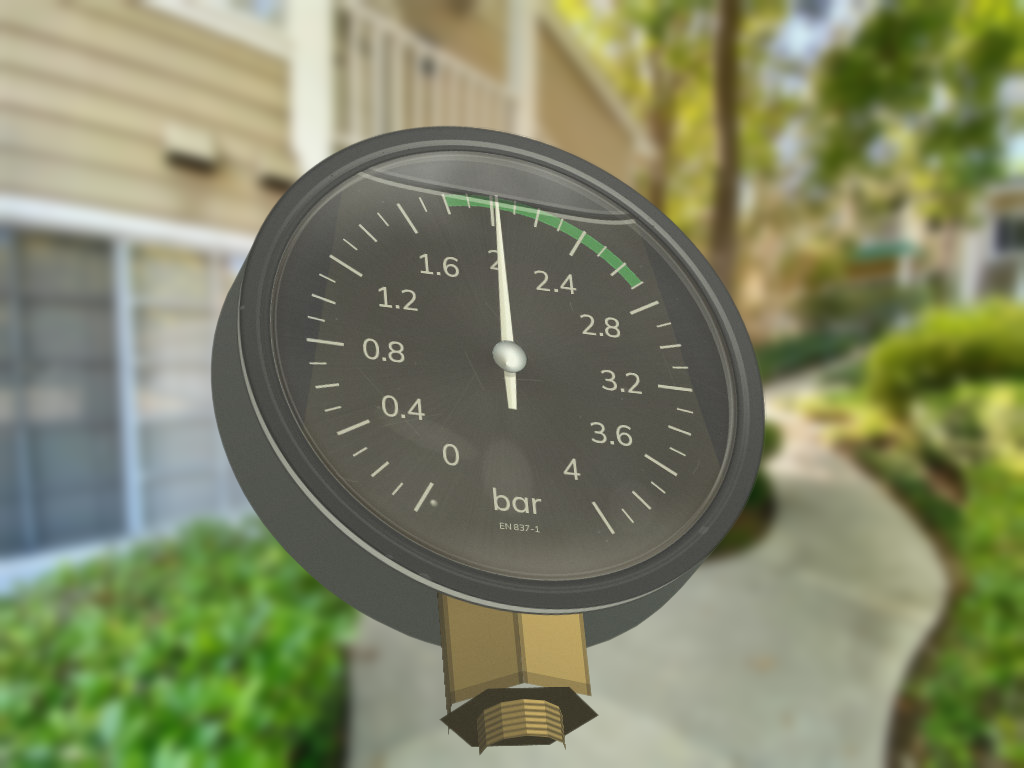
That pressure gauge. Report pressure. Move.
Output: 2 bar
